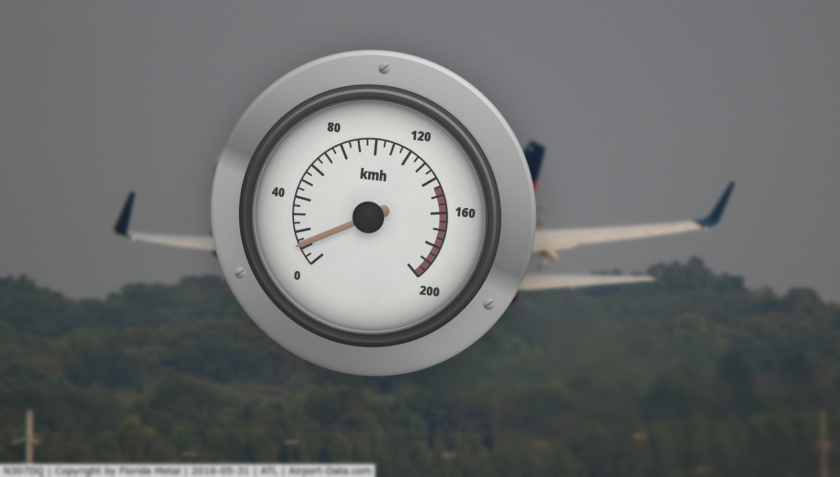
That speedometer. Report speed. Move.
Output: 12.5 km/h
